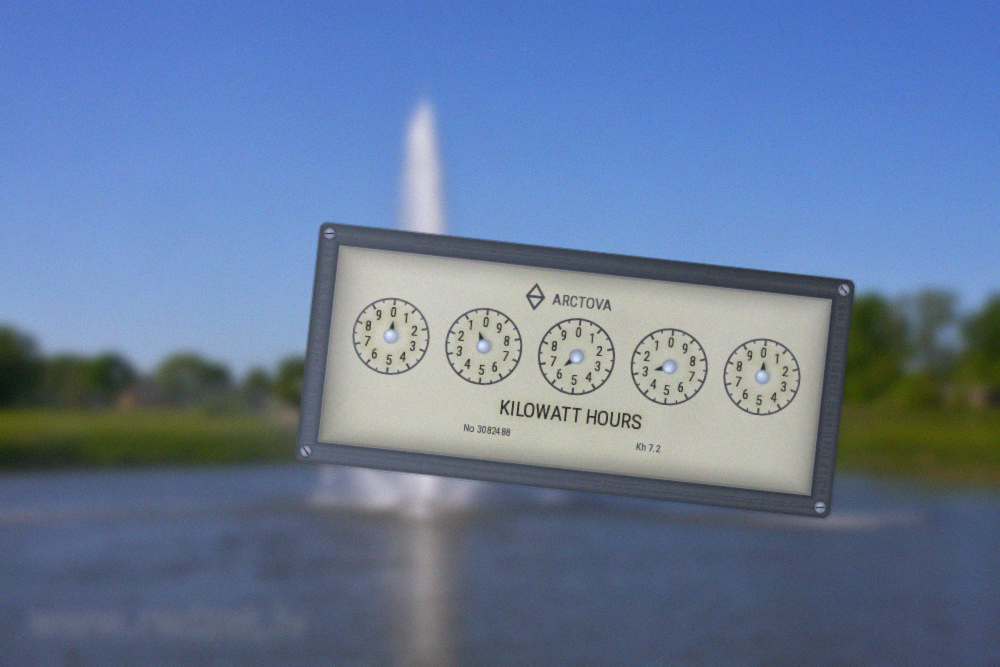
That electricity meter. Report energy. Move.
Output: 630 kWh
